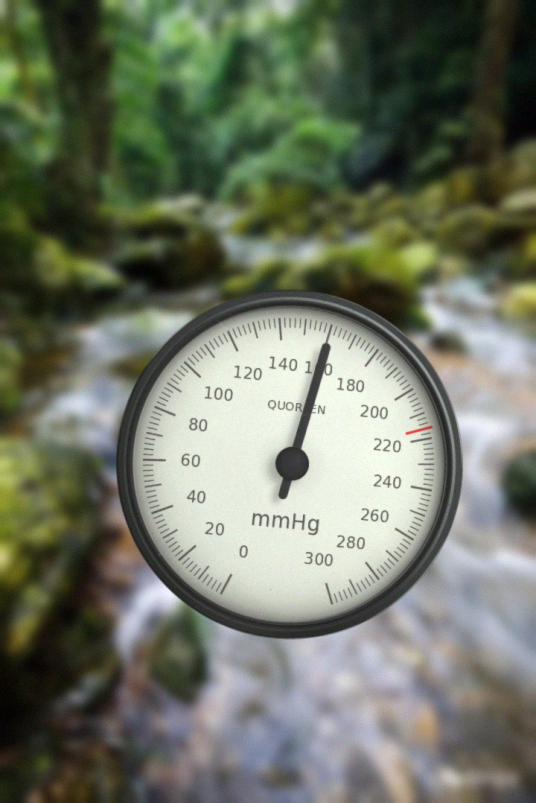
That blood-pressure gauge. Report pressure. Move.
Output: 160 mmHg
